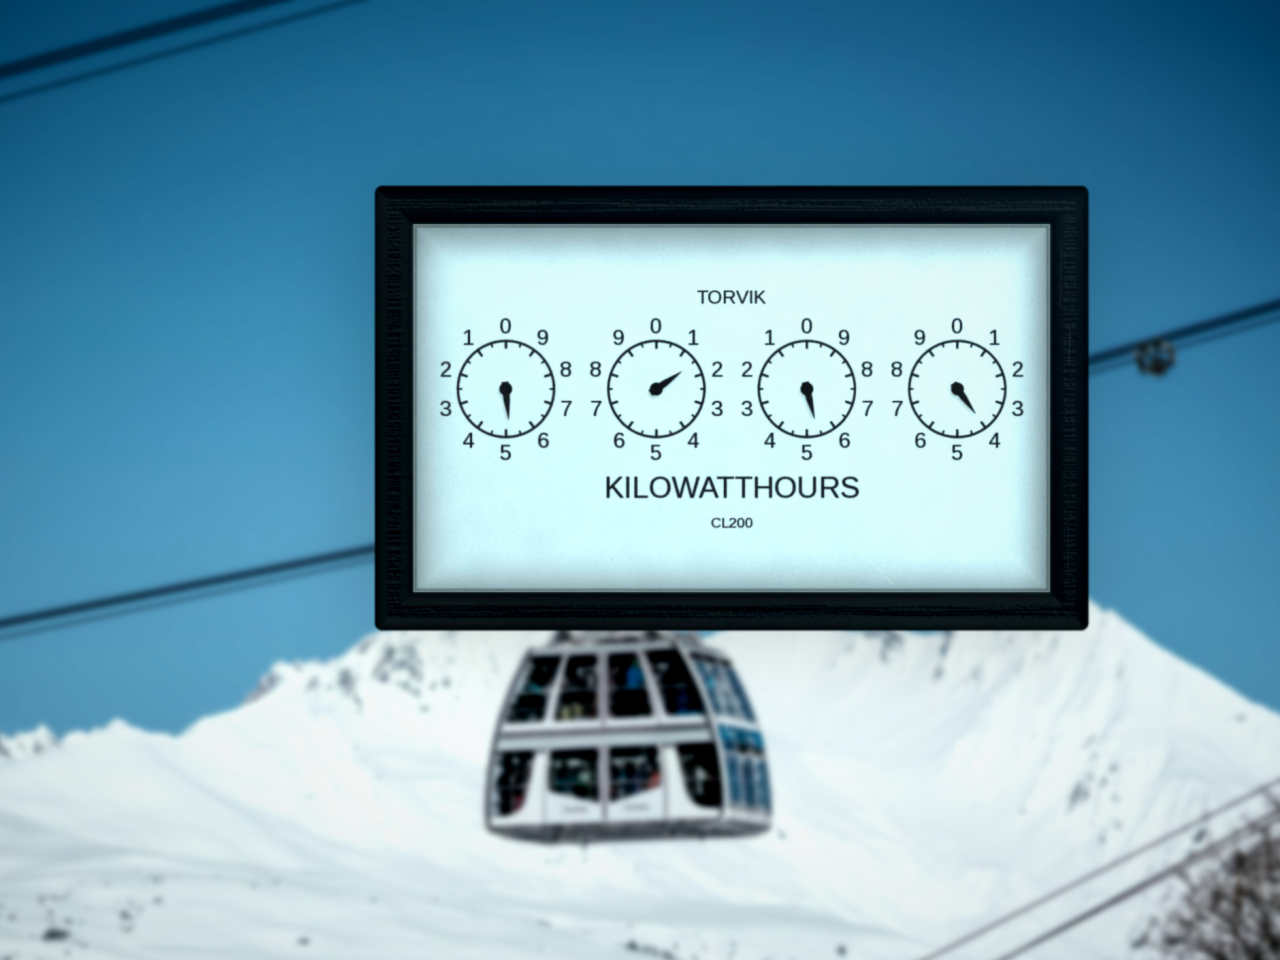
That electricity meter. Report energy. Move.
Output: 5154 kWh
